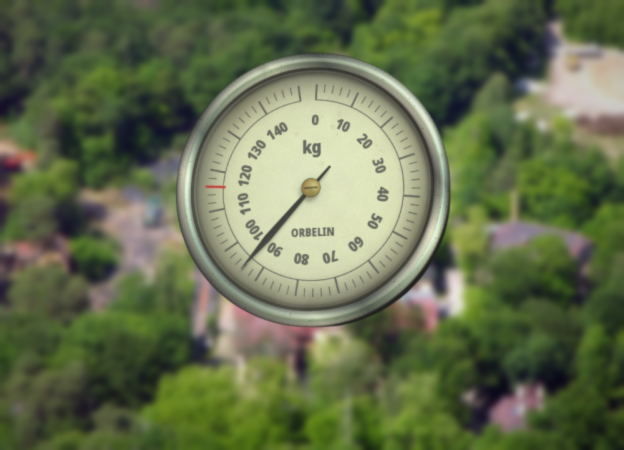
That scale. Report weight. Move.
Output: 94 kg
